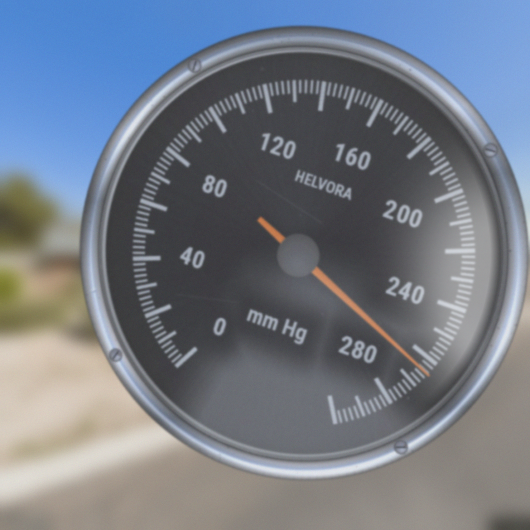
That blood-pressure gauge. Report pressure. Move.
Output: 264 mmHg
